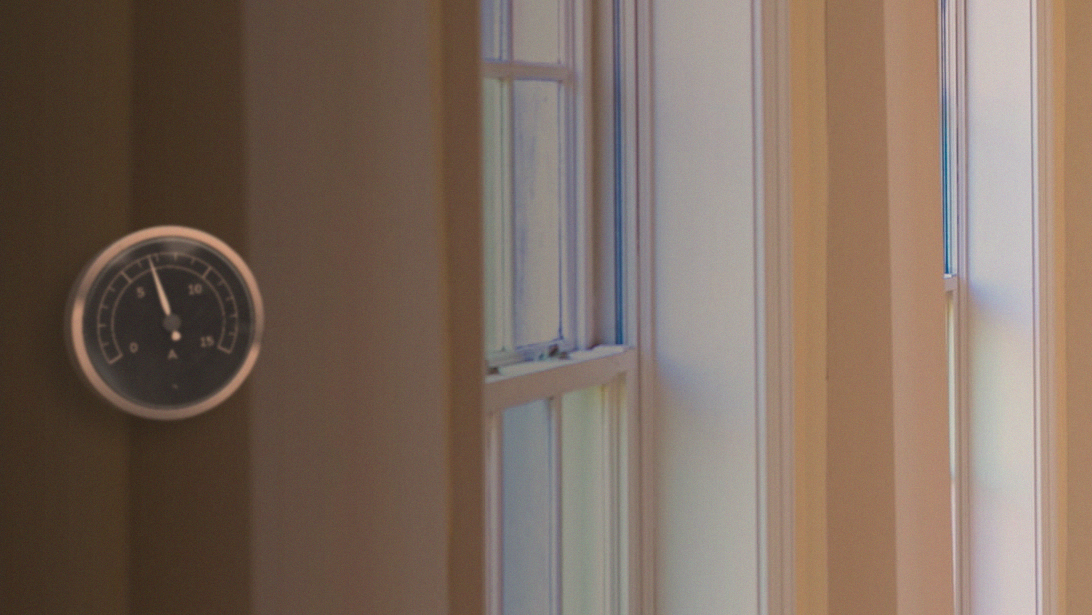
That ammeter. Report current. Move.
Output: 6.5 A
